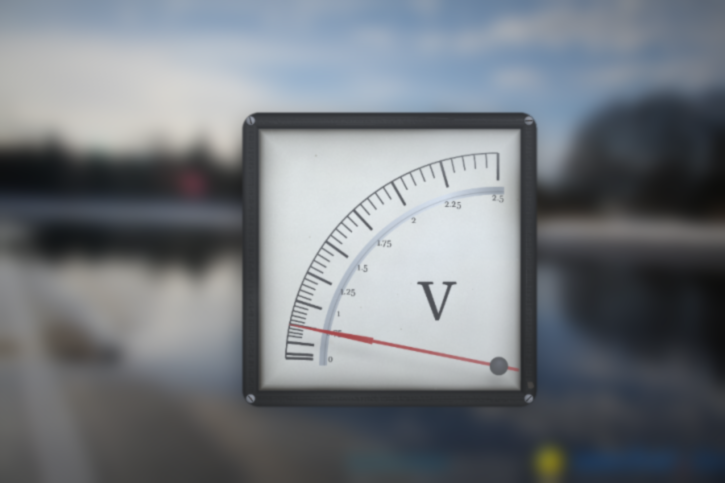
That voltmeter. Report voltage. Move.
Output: 0.75 V
